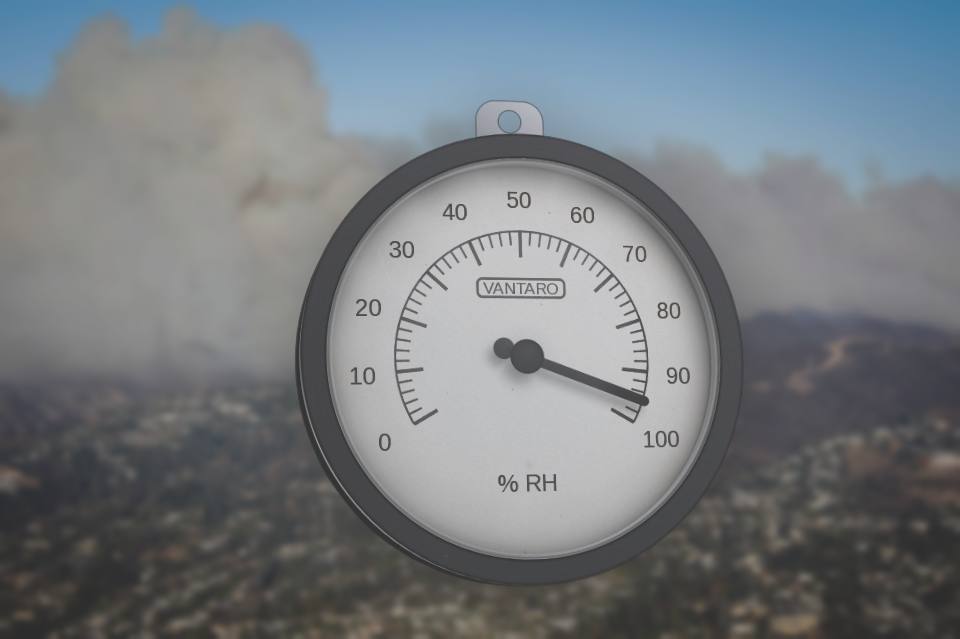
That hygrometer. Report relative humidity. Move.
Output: 96 %
